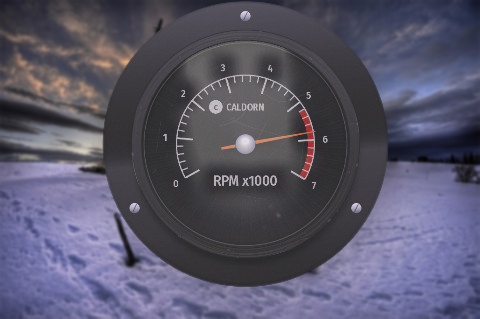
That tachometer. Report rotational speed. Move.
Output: 5800 rpm
